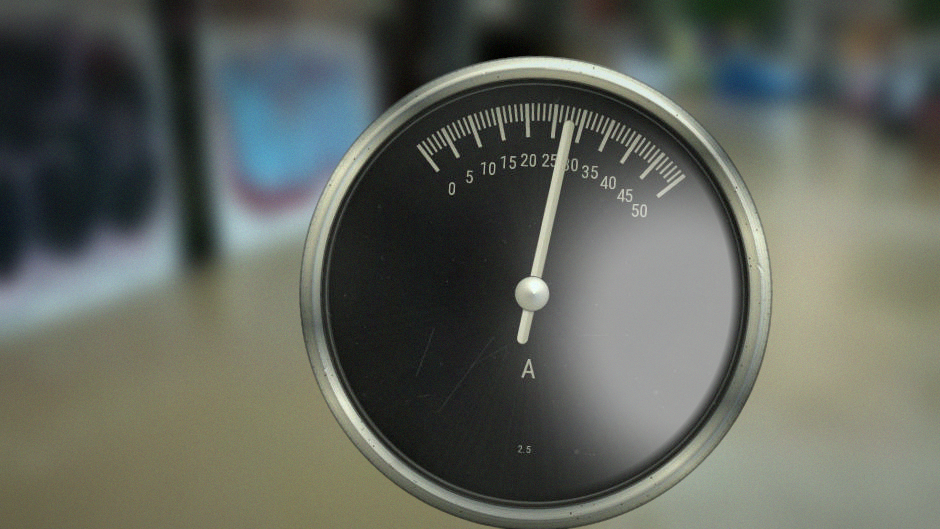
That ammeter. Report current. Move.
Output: 28 A
